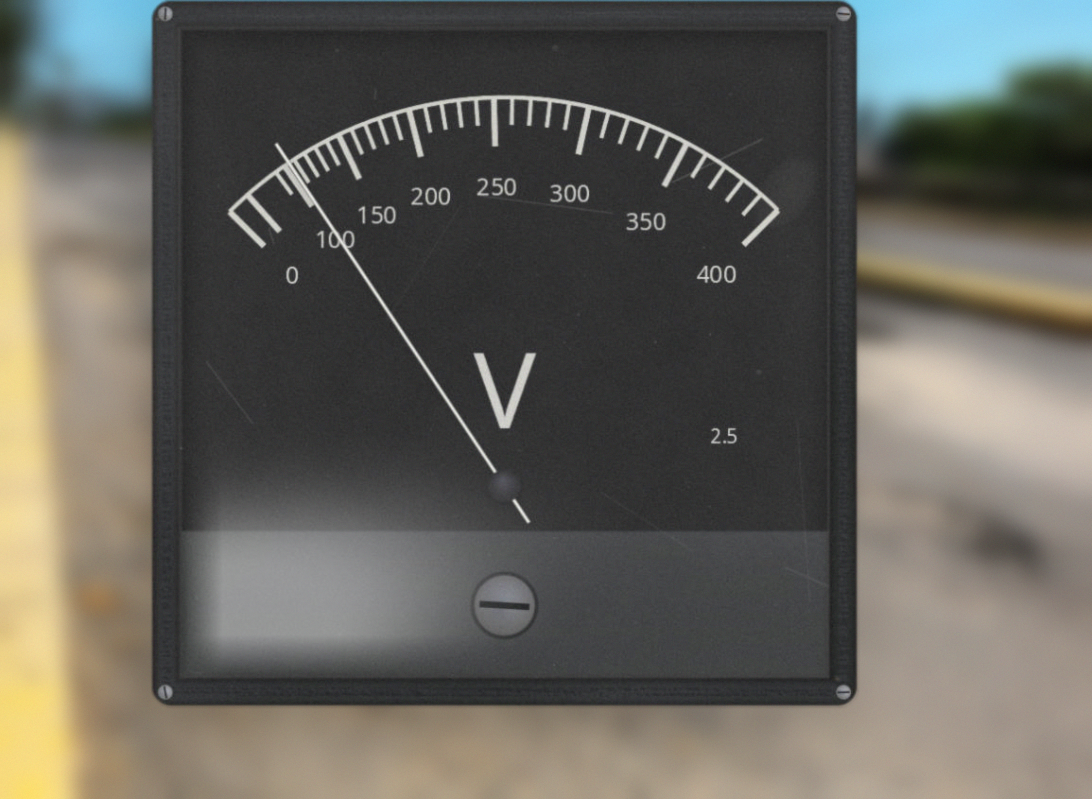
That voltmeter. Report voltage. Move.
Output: 105 V
